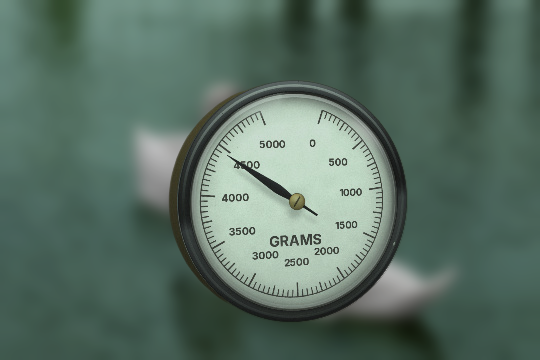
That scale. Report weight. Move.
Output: 4450 g
